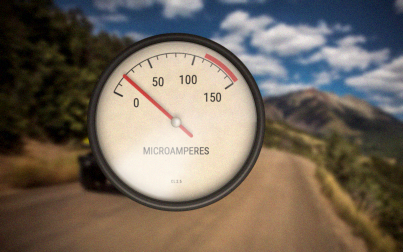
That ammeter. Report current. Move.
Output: 20 µA
